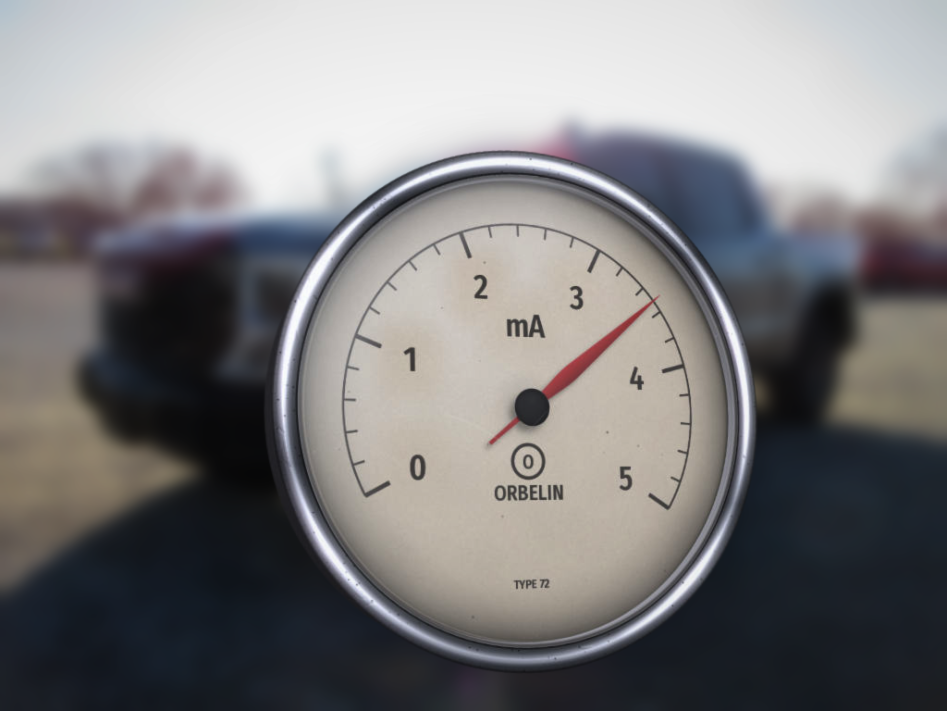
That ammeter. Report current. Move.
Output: 3.5 mA
